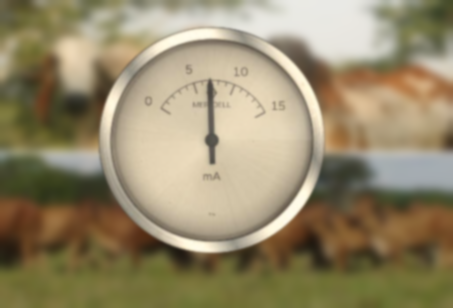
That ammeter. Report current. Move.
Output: 7 mA
